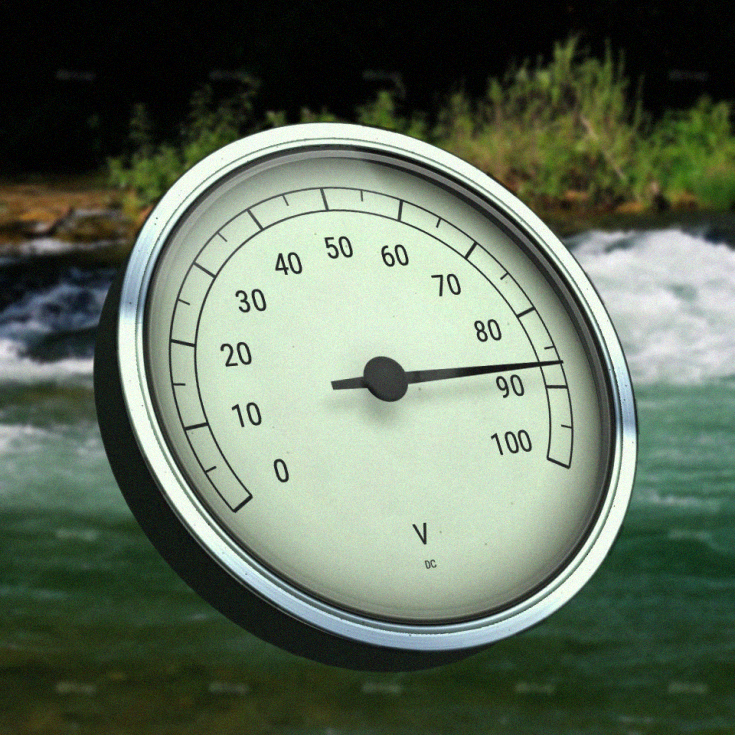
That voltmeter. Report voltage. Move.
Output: 87.5 V
